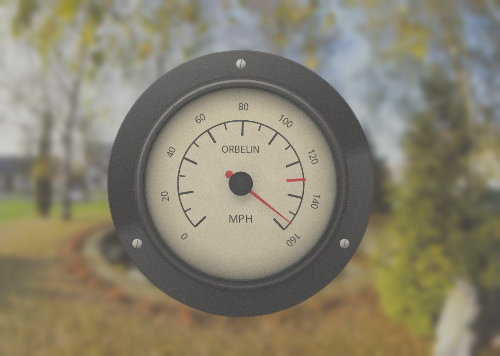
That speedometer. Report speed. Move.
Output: 155 mph
